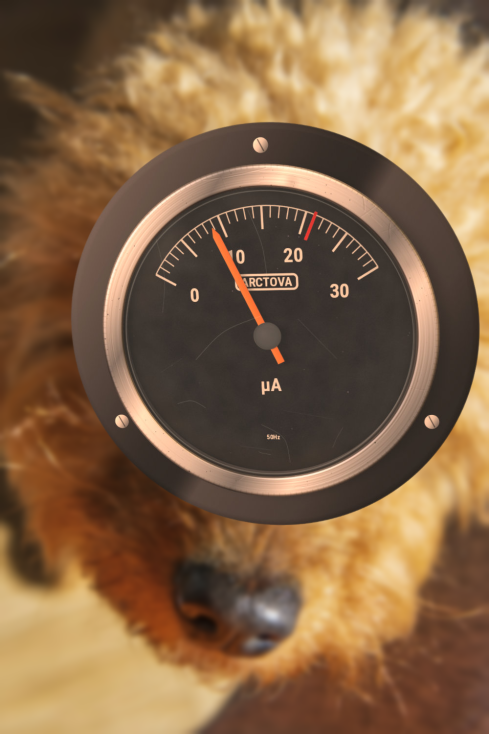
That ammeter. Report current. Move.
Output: 9 µA
